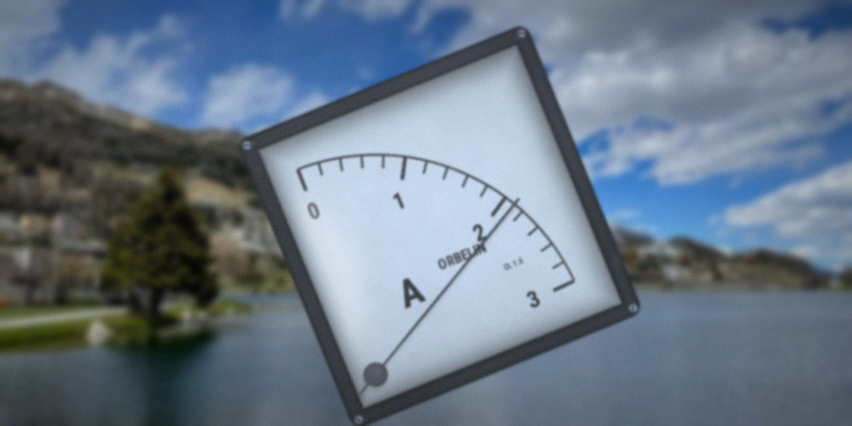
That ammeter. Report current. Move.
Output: 2.1 A
